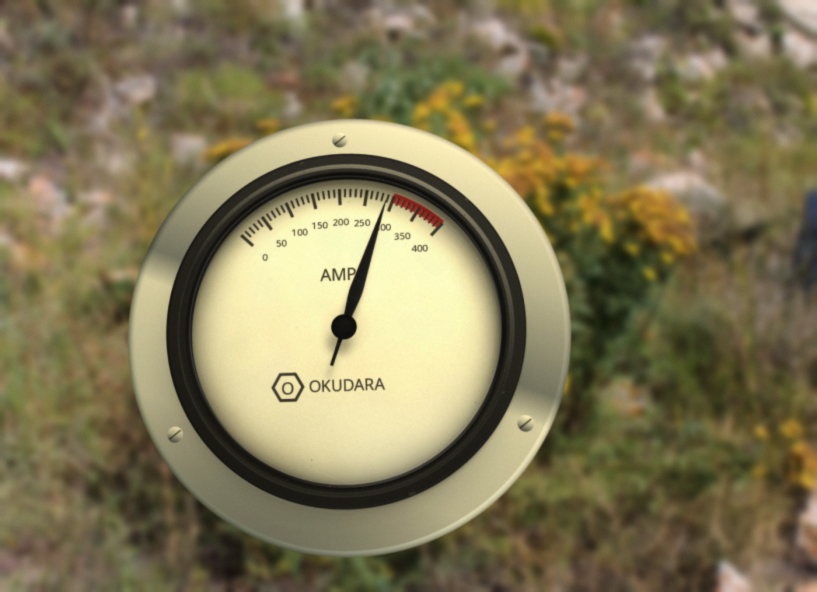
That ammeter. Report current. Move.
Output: 290 A
